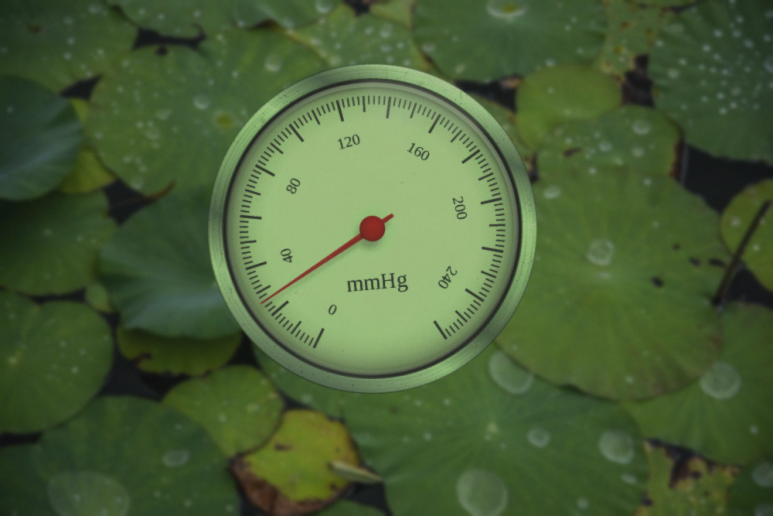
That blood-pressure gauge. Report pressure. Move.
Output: 26 mmHg
